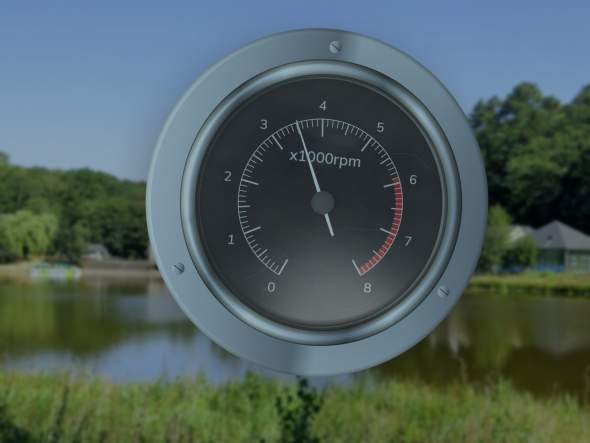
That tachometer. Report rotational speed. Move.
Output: 3500 rpm
